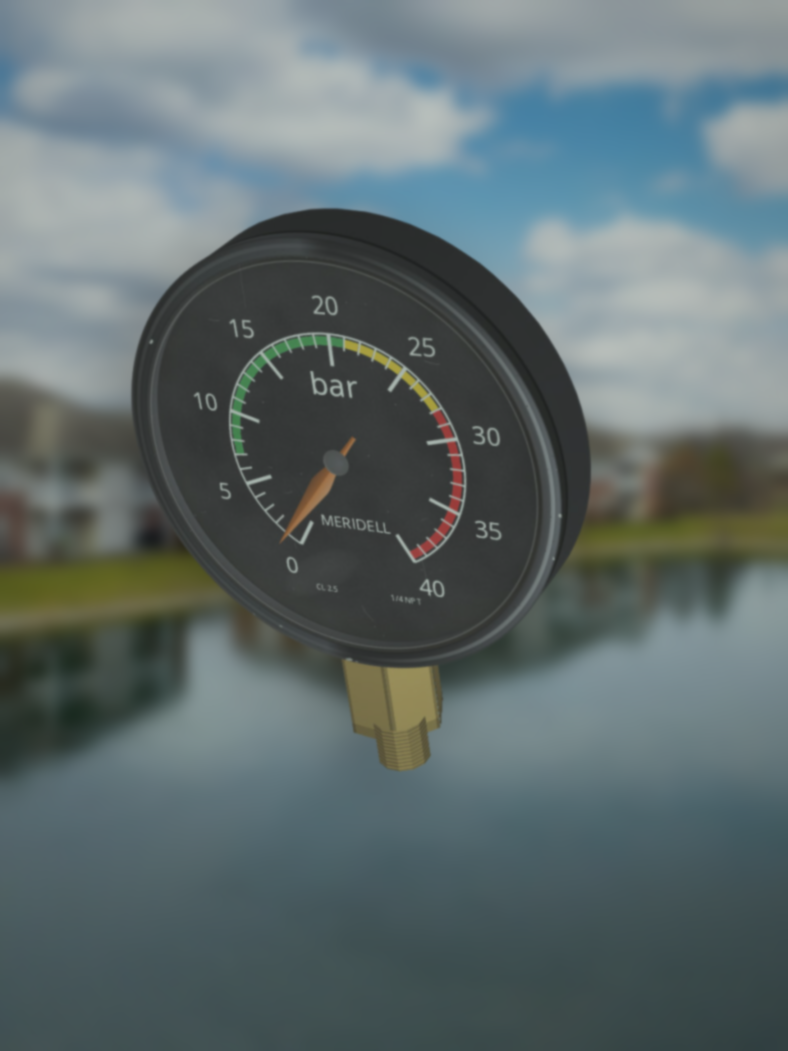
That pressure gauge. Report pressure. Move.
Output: 1 bar
